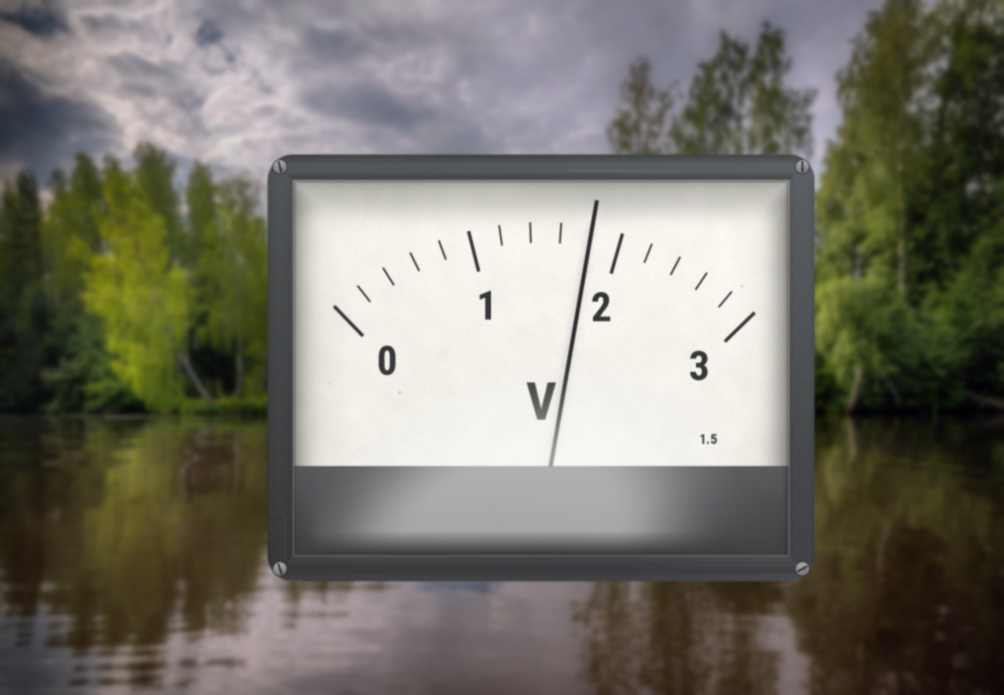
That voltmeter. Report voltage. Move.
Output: 1.8 V
